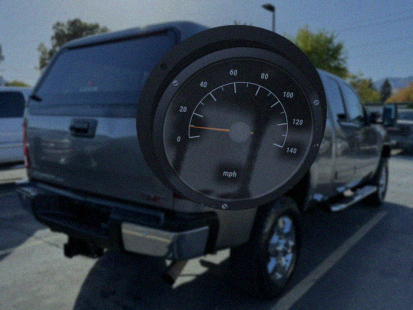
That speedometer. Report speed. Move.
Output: 10 mph
